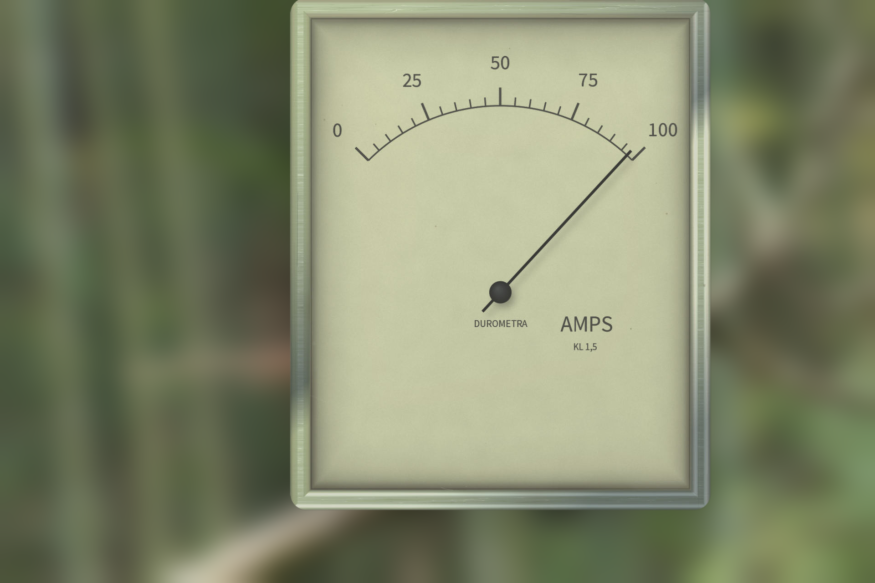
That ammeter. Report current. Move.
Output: 97.5 A
